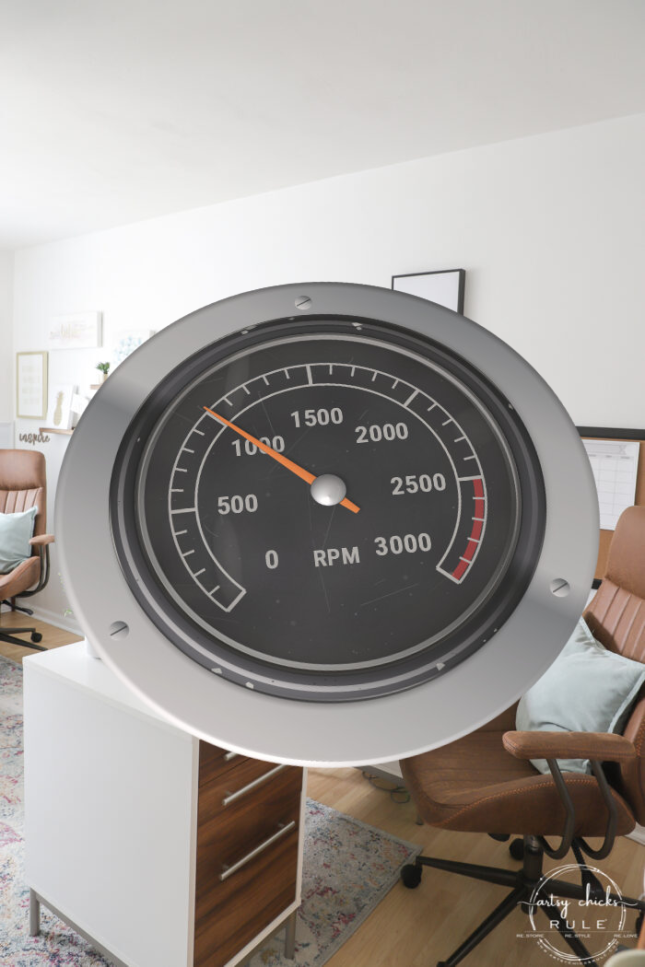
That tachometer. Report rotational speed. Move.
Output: 1000 rpm
